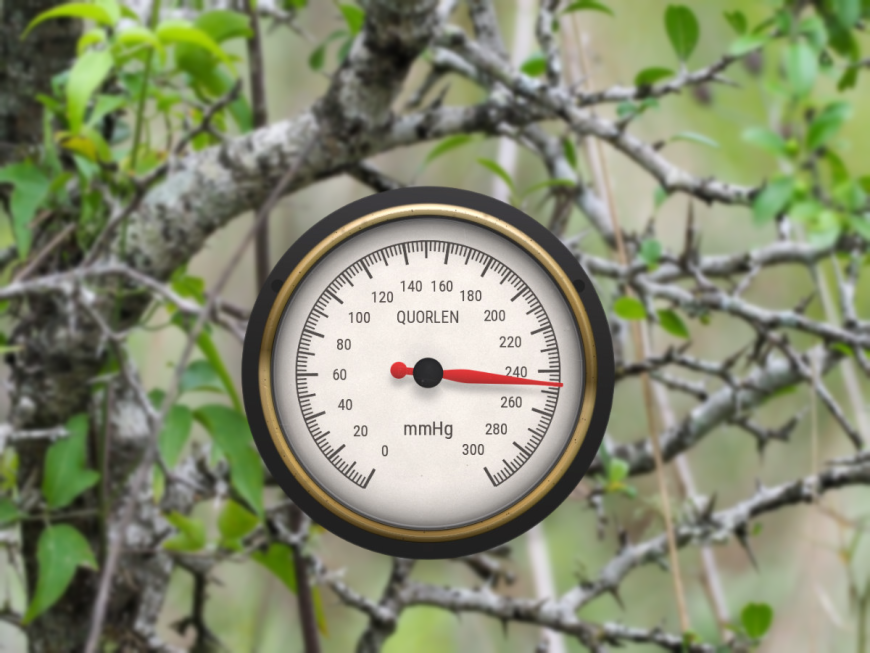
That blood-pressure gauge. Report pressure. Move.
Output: 246 mmHg
